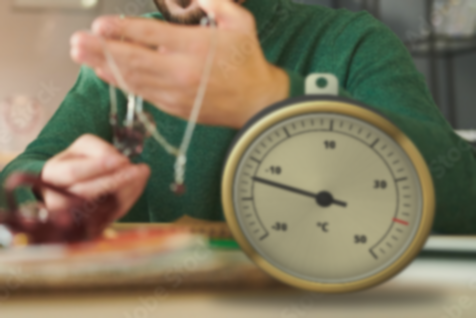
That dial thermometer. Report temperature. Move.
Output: -14 °C
